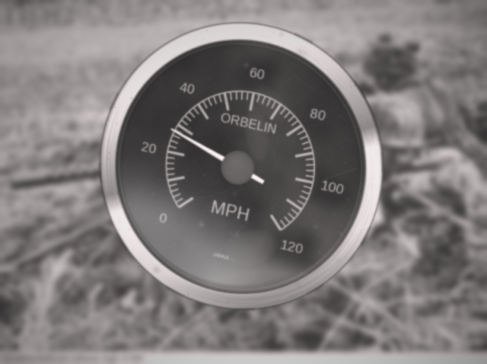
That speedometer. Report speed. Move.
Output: 28 mph
